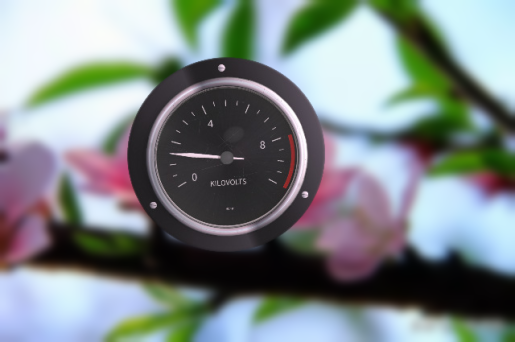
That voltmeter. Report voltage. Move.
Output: 1.5 kV
